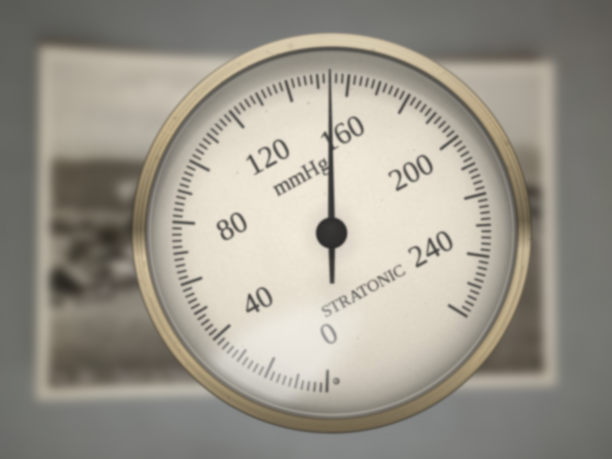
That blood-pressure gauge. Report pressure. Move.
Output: 154 mmHg
